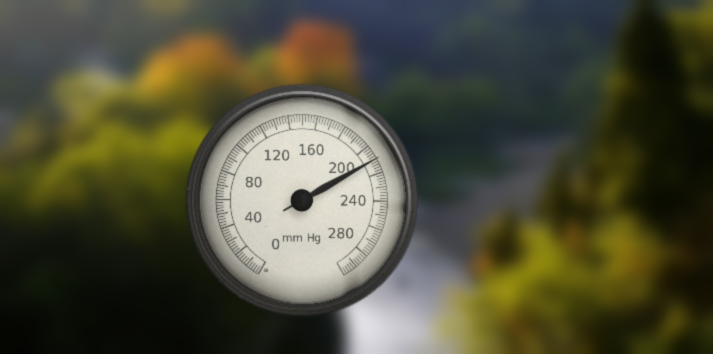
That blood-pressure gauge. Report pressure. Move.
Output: 210 mmHg
